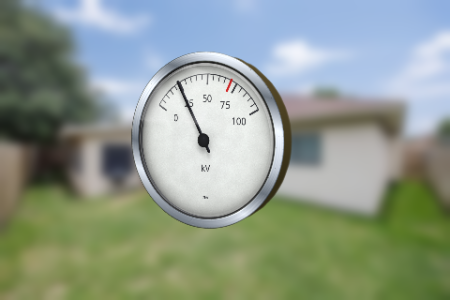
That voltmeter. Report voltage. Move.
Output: 25 kV
